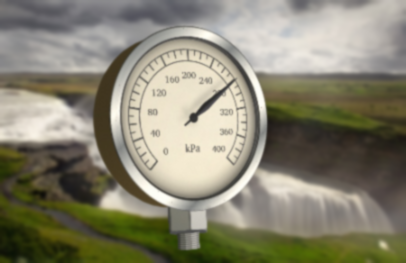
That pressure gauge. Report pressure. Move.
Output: 280 kPa
